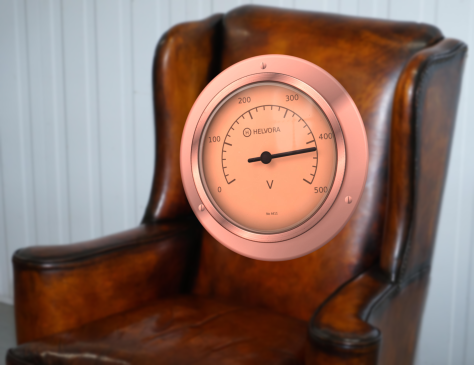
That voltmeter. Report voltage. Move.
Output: 420 V
